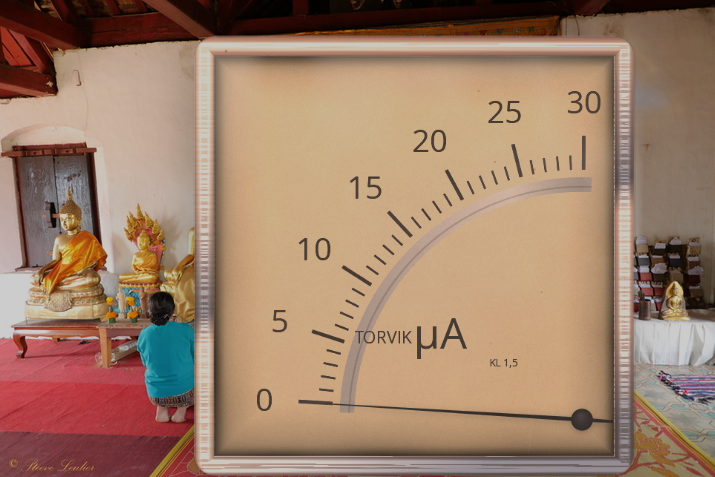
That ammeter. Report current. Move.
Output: 0 µA
